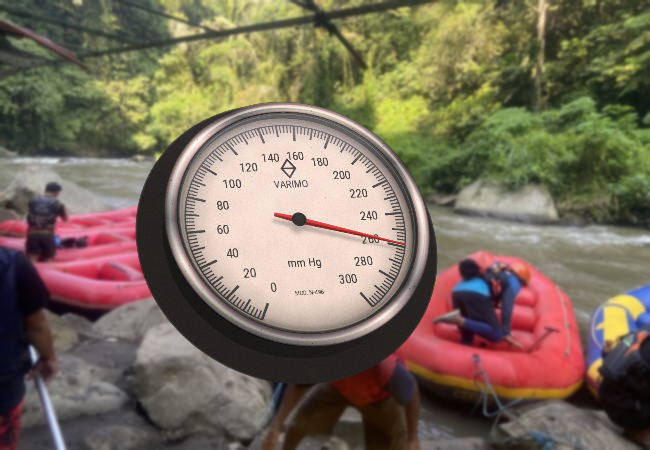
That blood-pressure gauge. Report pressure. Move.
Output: 260 mmHg
